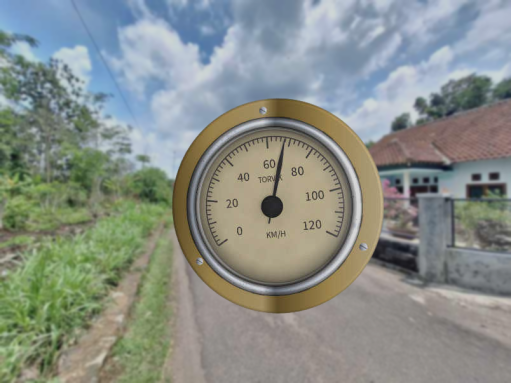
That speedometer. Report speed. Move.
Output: 68 km/h
